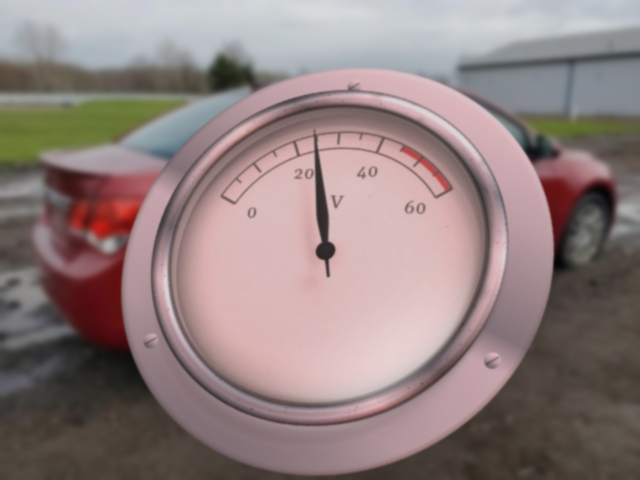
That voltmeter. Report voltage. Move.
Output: 25 V
